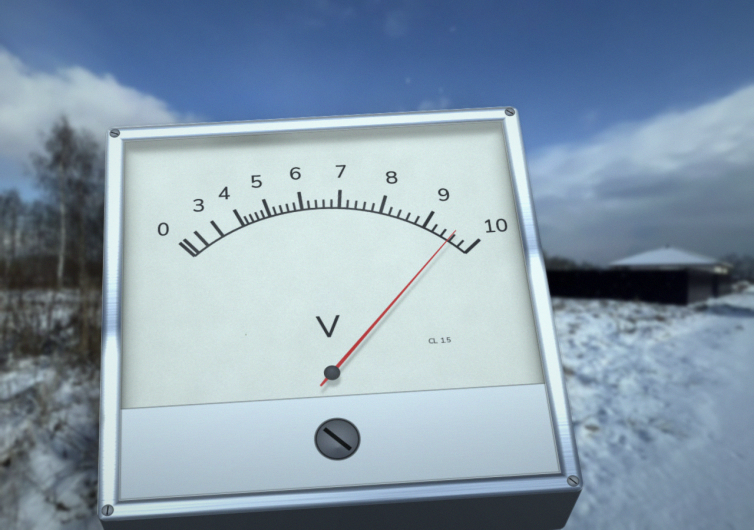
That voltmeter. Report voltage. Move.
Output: 9.6 V
